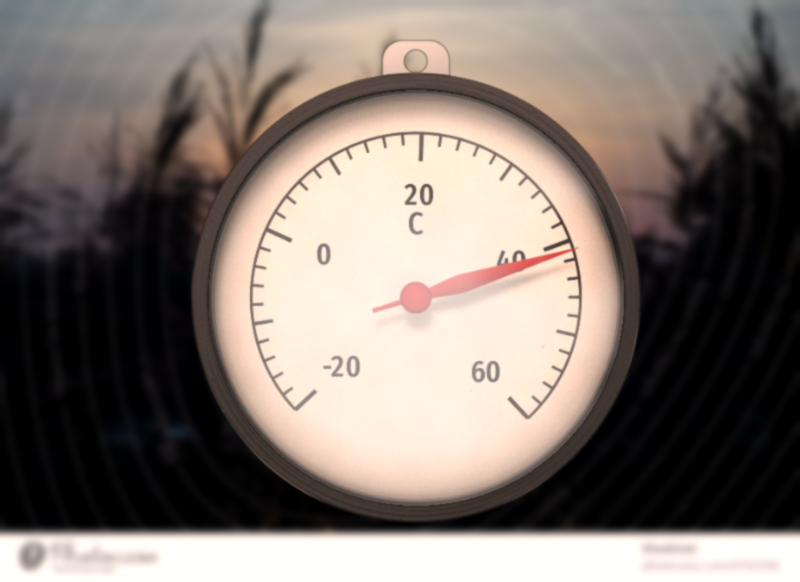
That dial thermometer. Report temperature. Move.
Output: 41 °C
